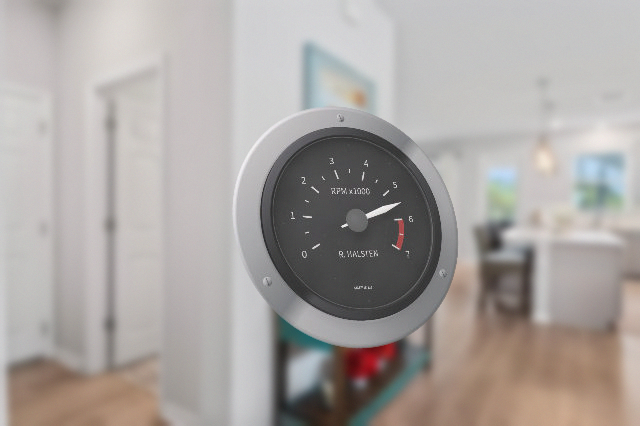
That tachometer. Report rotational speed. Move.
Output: 5500 rpm
